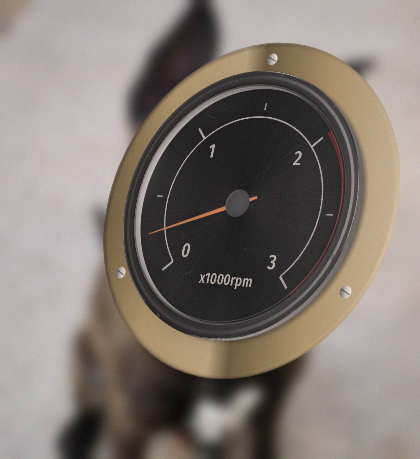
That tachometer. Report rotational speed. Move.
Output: 250 rpm
